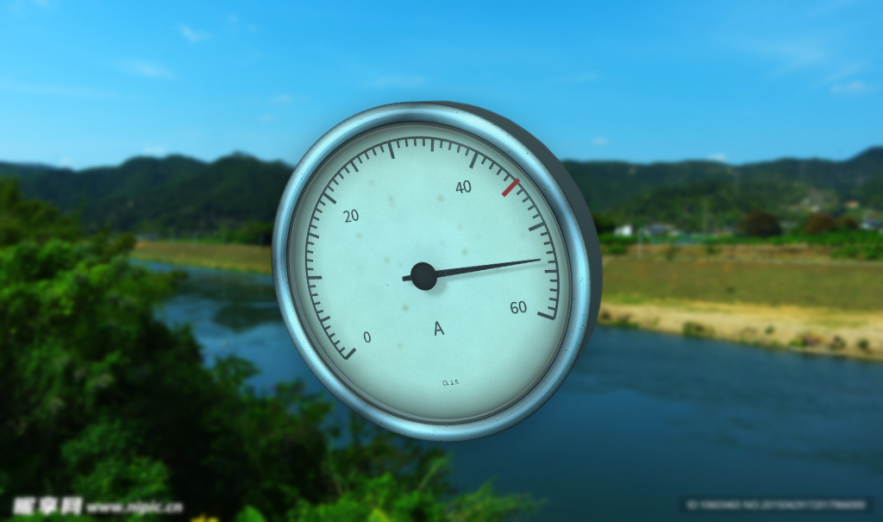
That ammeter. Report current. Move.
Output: 53.5 A
